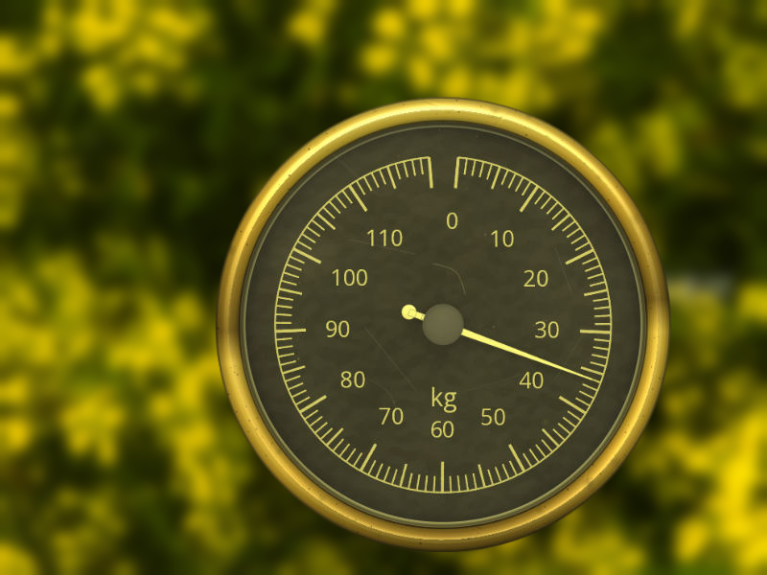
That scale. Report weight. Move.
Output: 36 kg
